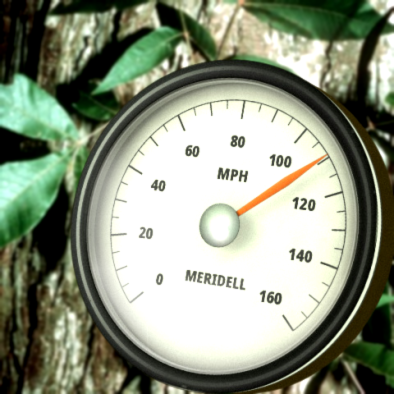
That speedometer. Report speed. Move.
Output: 110 mph
